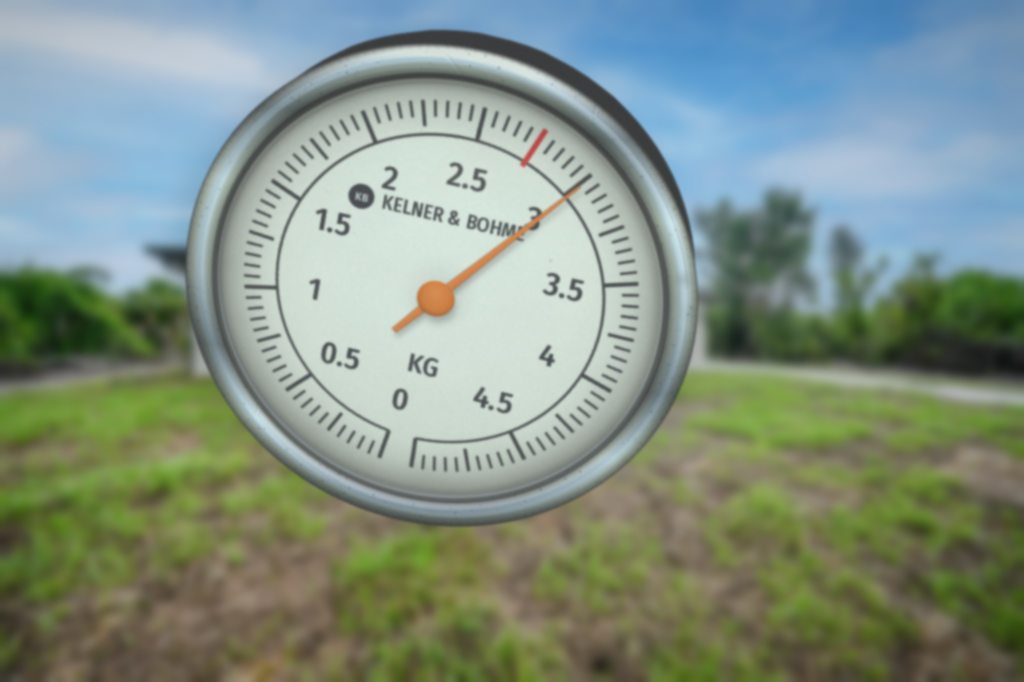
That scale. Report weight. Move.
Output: 3 kg
